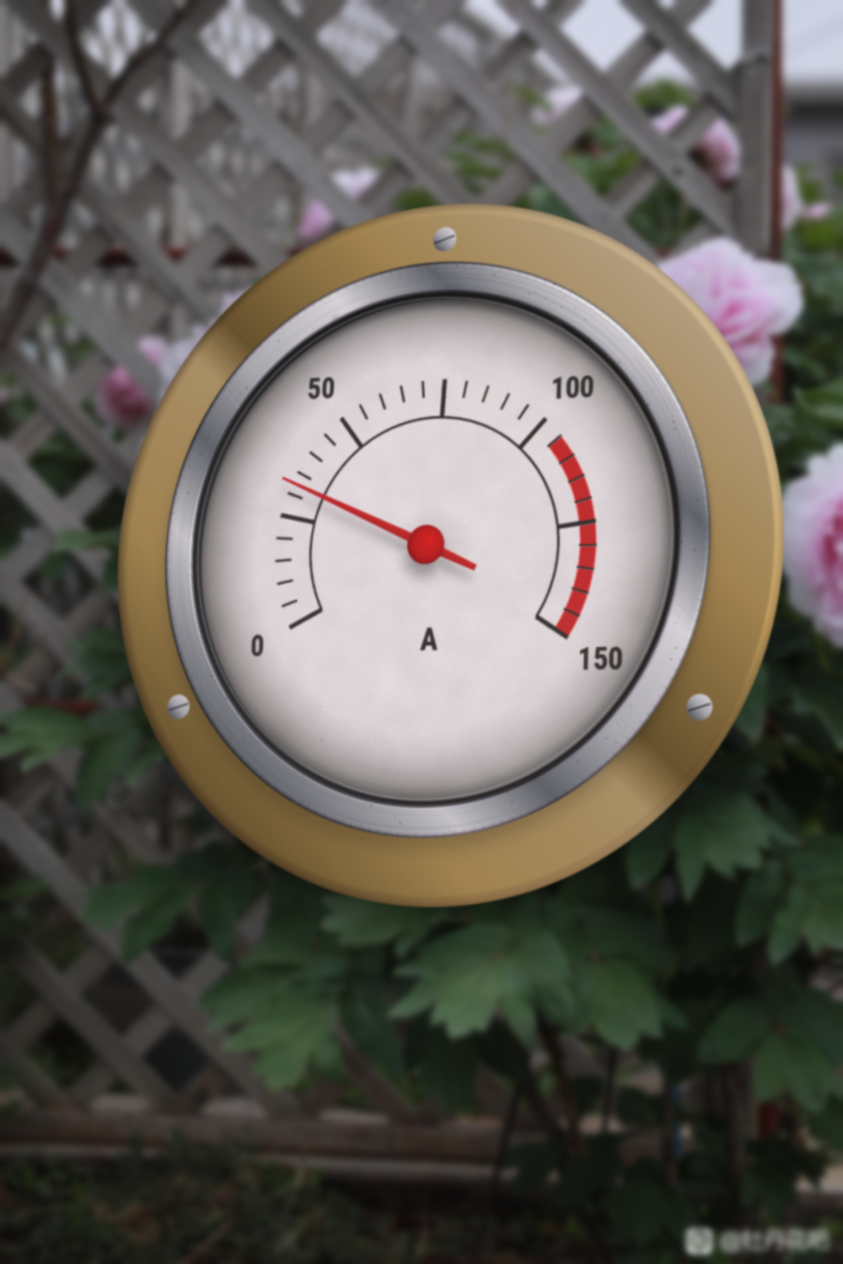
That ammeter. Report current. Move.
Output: 32.5 A
